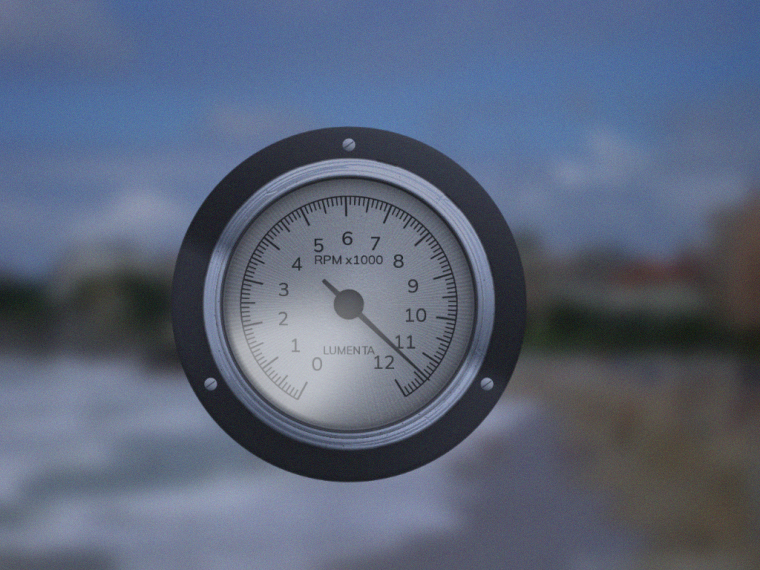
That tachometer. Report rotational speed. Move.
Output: 11400 rpm
